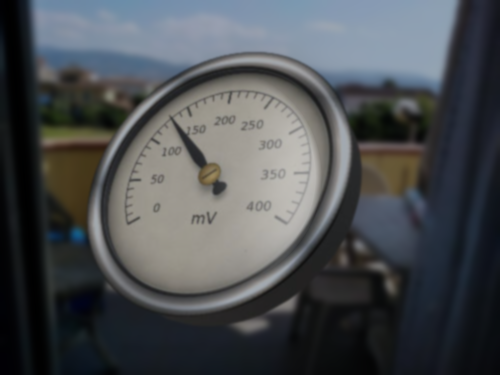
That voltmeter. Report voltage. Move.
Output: 130 mV
